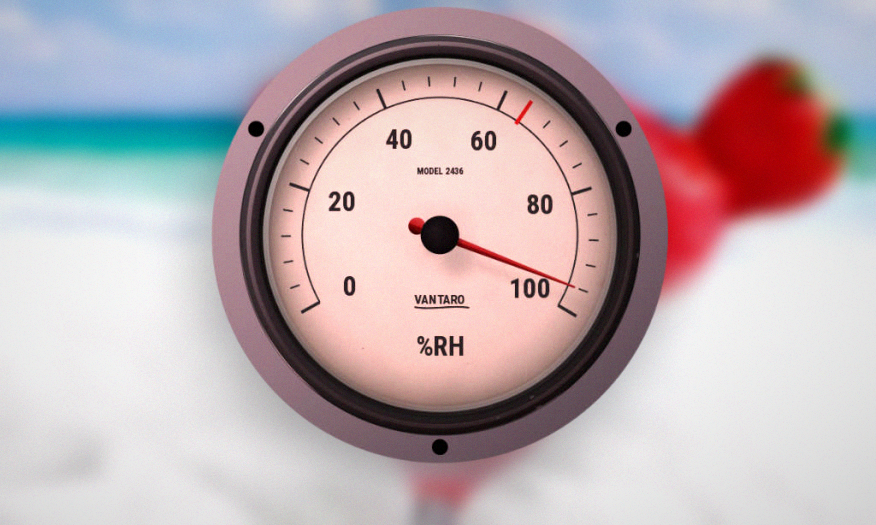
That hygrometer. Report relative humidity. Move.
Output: 96 %
